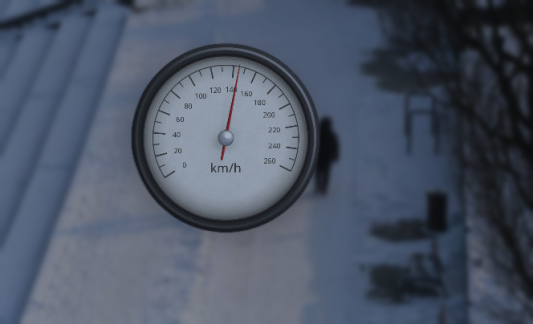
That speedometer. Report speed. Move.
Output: 145 km/h
